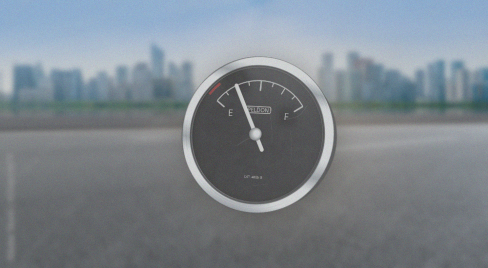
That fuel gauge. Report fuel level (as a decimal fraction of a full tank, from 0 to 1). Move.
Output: 0.25
